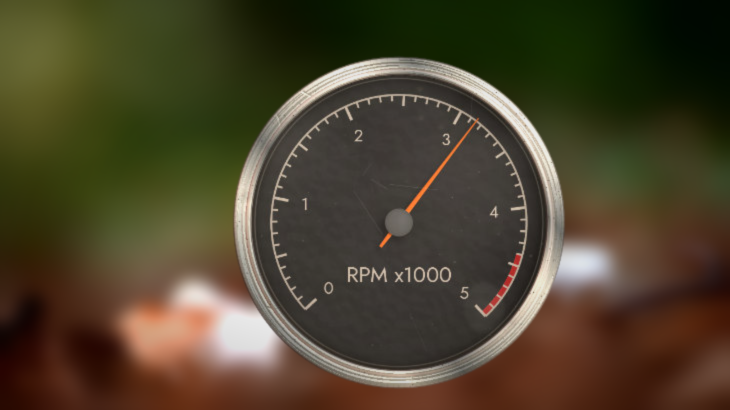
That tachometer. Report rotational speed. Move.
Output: 3150 rpm
